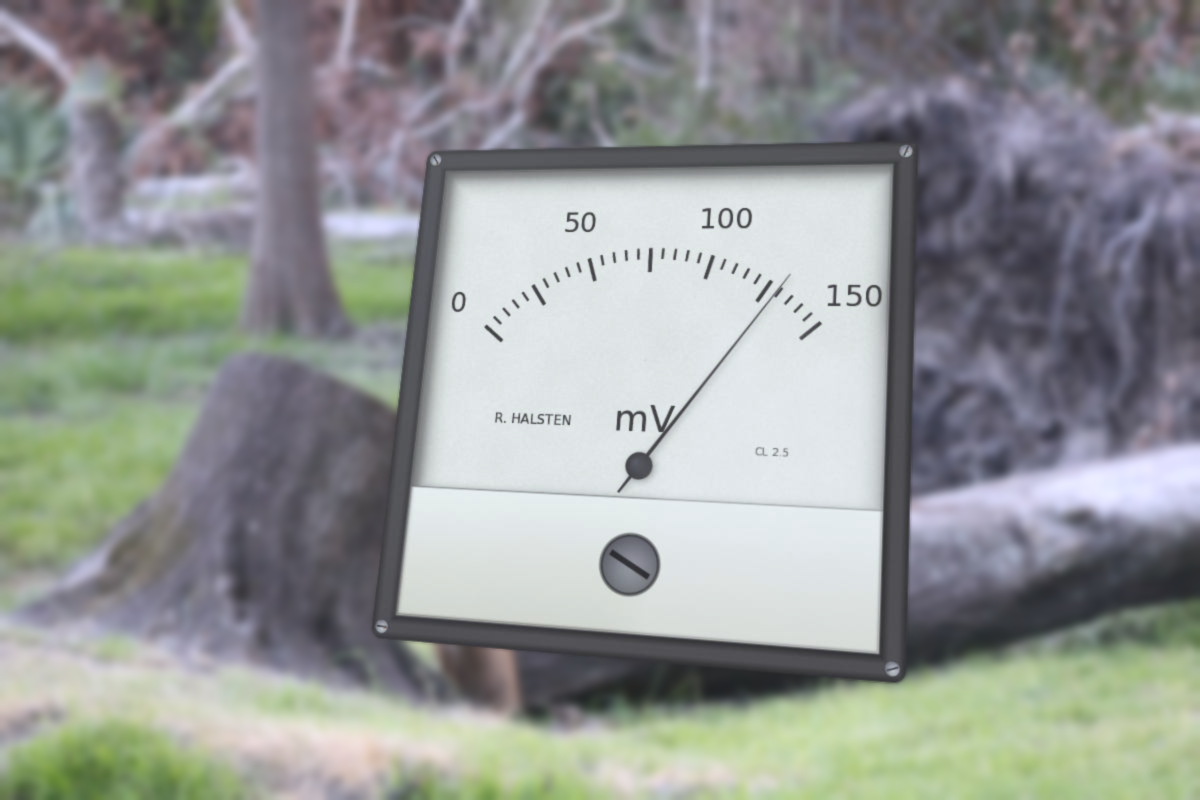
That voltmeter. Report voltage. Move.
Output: 130 mV
